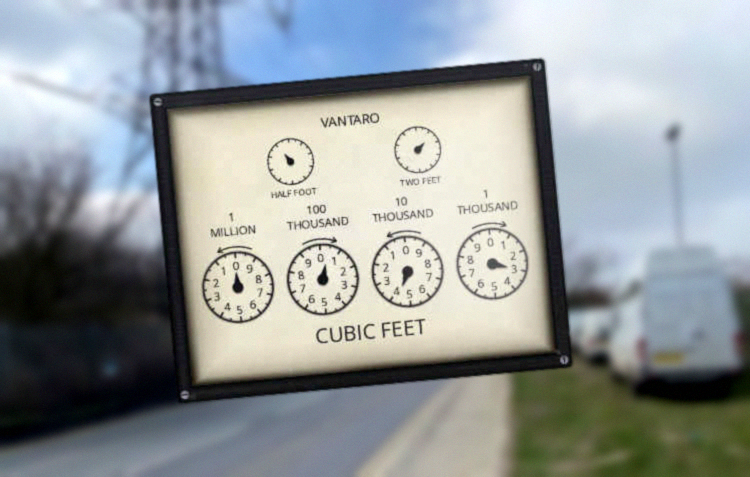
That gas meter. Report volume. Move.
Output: 4300 ft³
